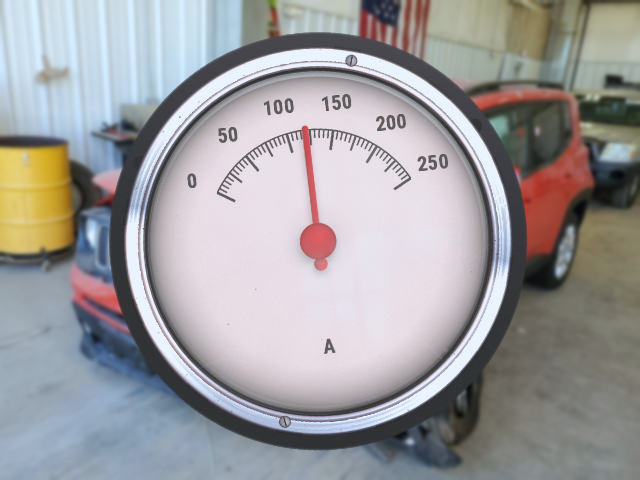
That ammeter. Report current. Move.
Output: 120 A
